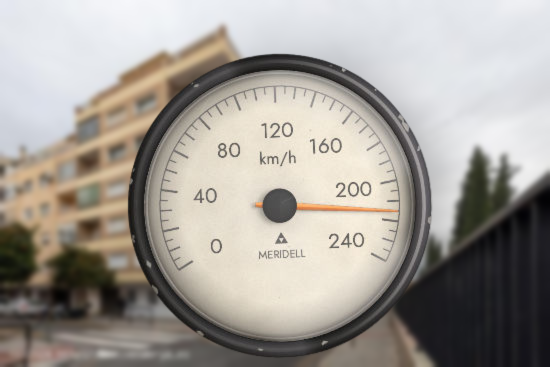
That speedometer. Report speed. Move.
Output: 215 km/h
